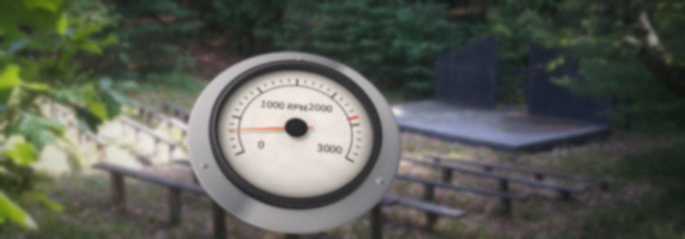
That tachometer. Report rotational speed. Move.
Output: 300 rpm
